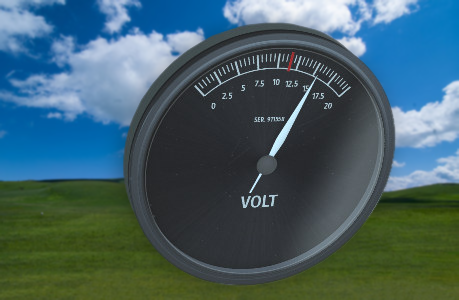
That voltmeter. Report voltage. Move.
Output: 15 V
